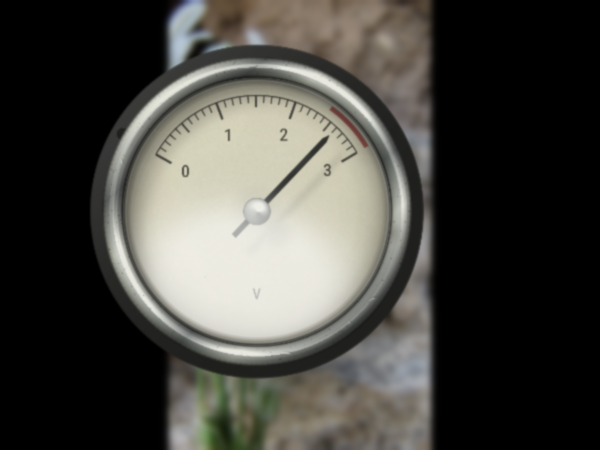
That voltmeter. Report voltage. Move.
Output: 2.6 V
